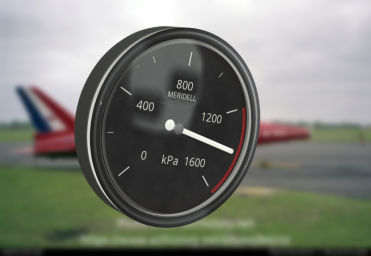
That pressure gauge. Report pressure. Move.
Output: 1400 kPa
